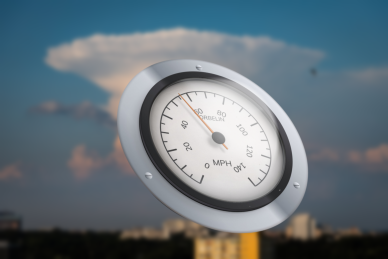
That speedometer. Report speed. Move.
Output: 55 mph
